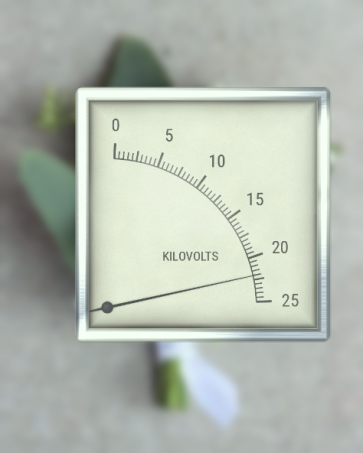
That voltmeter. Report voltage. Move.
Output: 22 kV
